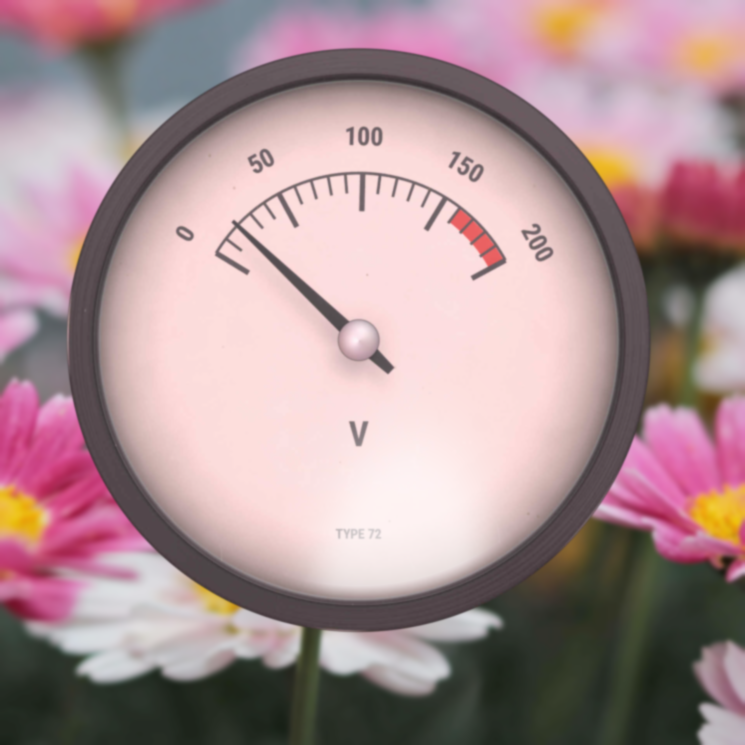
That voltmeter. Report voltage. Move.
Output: 20 V
